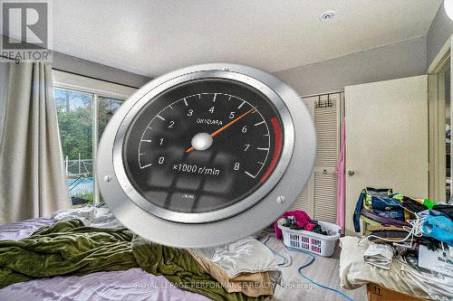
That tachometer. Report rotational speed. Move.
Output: 5500 rpm
